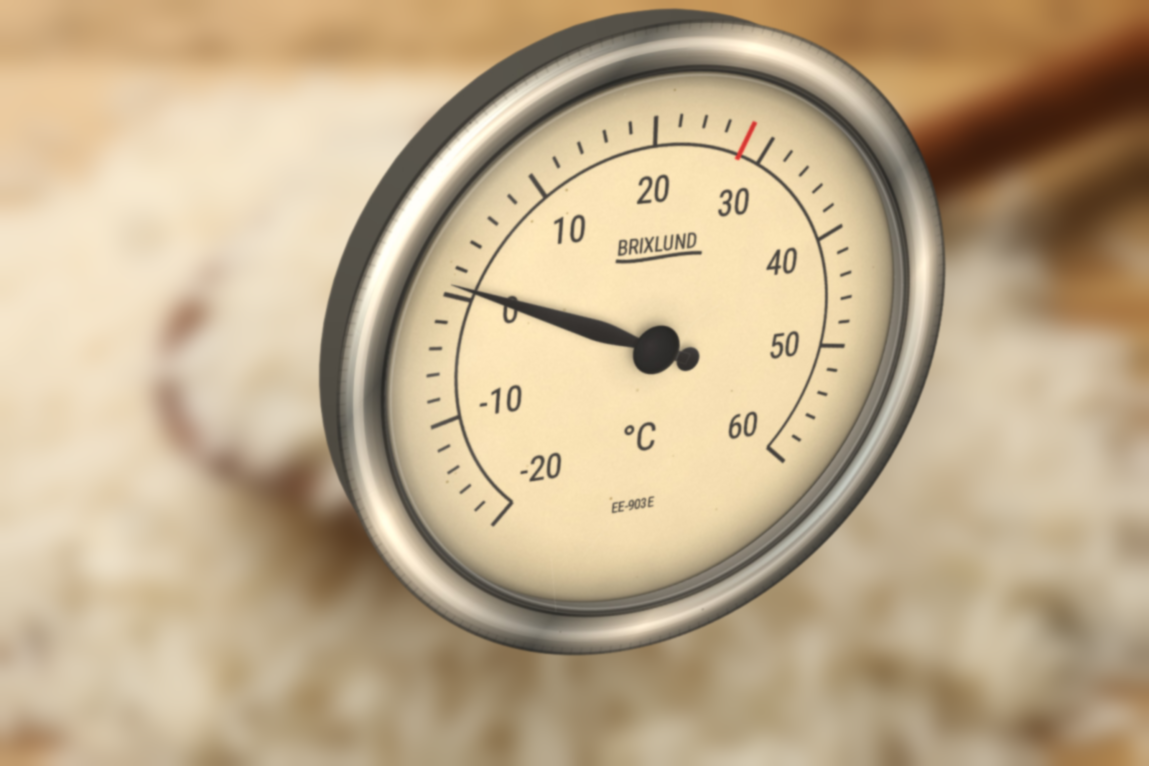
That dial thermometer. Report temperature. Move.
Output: 1 °C
